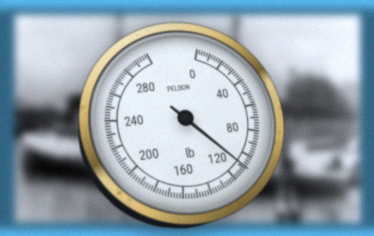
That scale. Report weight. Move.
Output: 110 lb
